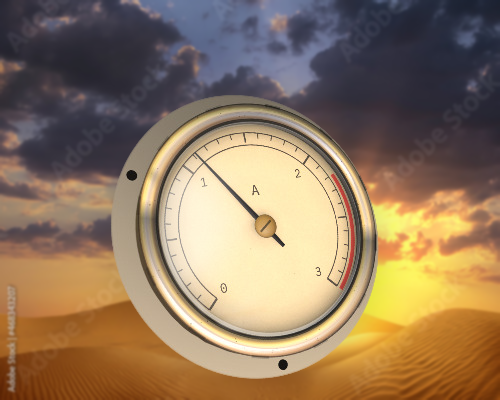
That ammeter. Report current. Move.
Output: 1.1 A
